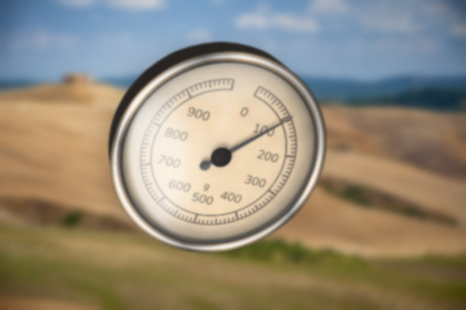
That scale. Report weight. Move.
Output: 100 g
